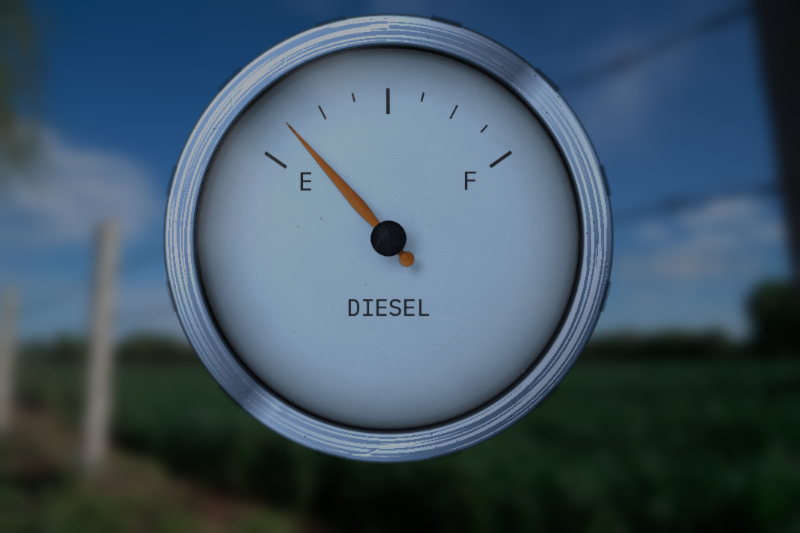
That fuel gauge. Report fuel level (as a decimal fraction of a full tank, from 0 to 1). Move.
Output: 0.125
